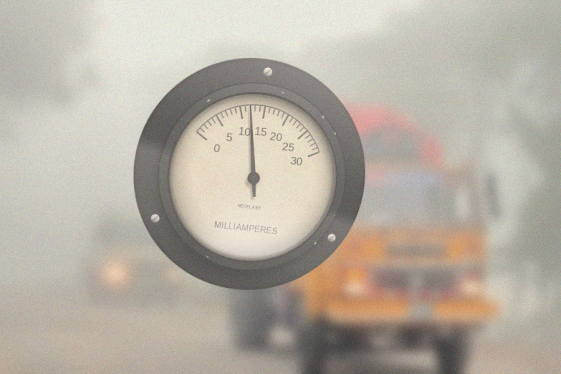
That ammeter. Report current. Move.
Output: 12 mA
